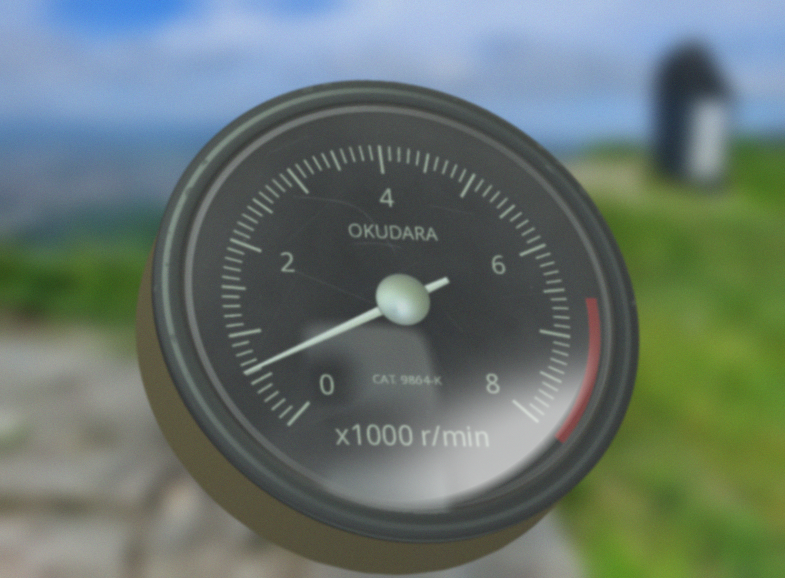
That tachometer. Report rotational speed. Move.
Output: 600 rpm
